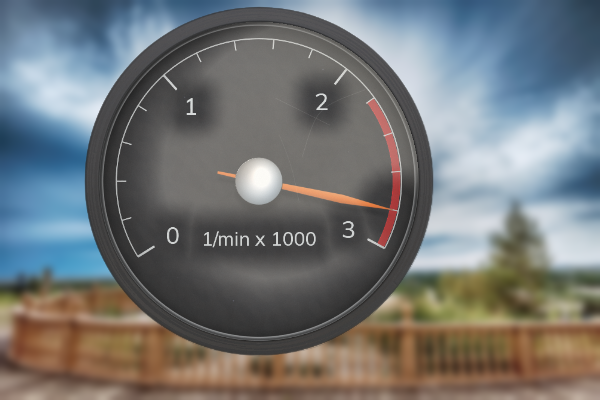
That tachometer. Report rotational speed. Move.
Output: 2800 rpm
